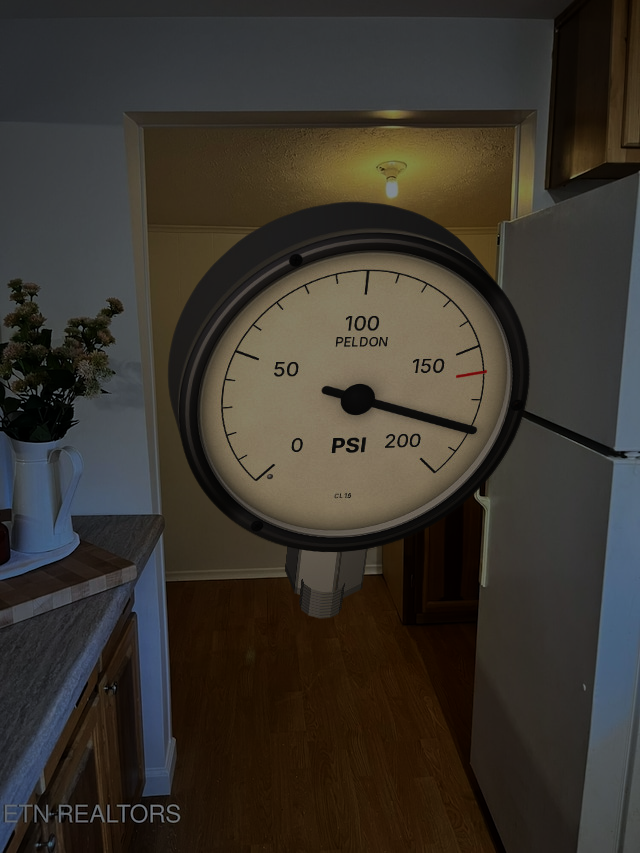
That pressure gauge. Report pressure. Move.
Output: 180 psi
